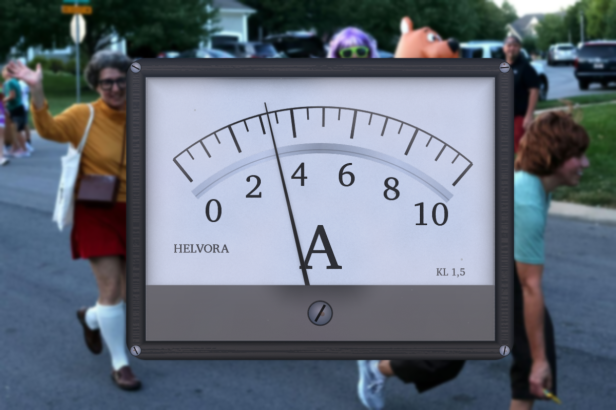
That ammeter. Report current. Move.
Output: 3.25 A
